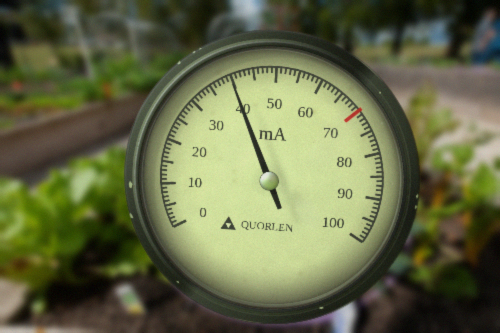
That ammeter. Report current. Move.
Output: 40 mA
